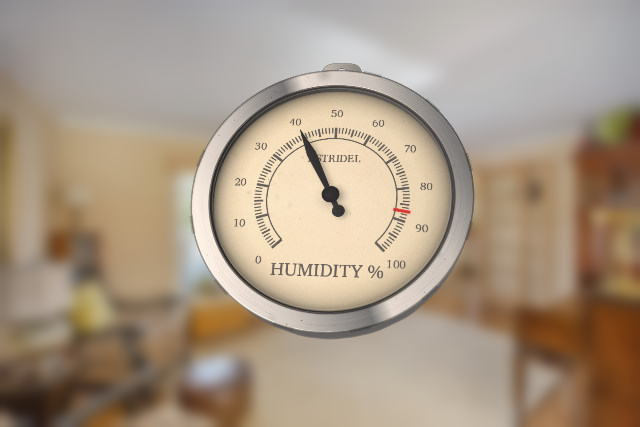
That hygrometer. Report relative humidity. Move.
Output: 40 %
